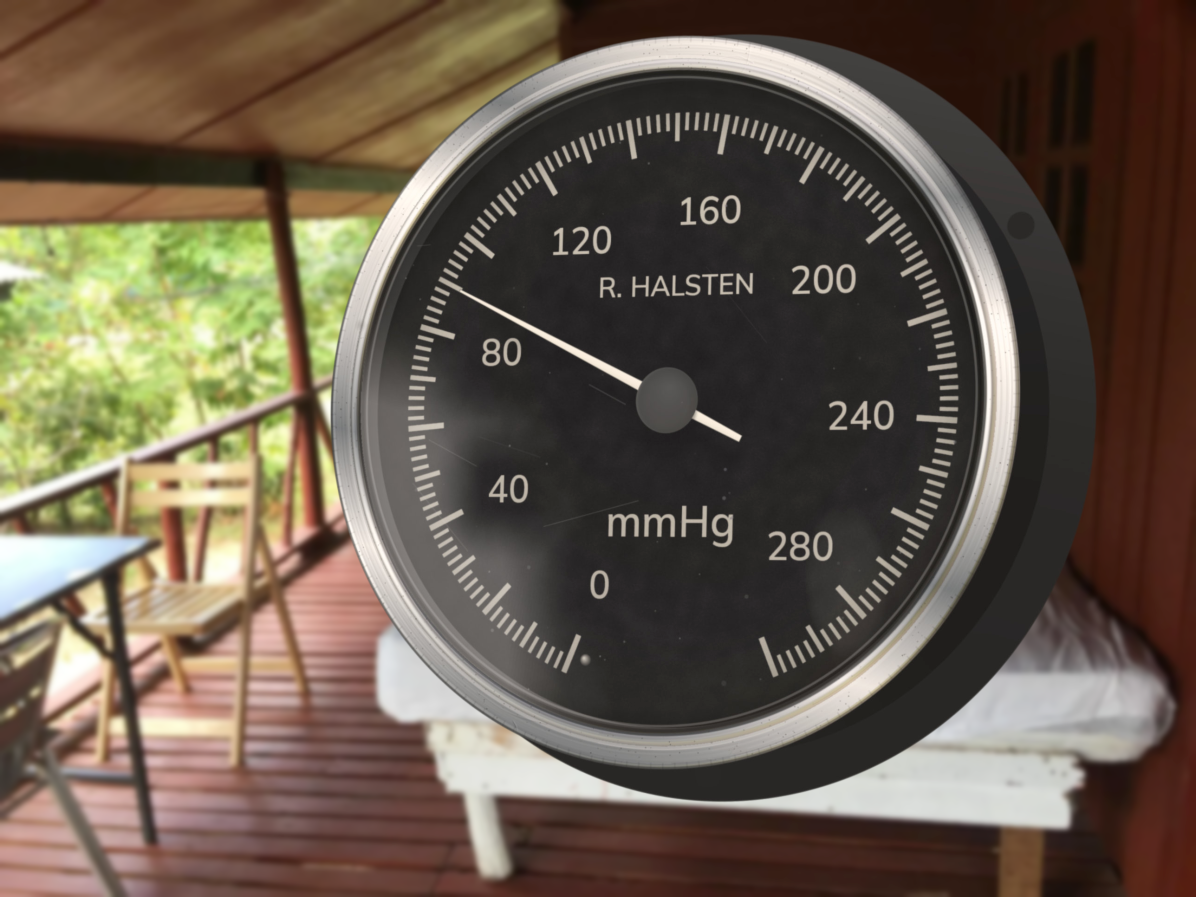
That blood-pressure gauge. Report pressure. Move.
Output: 90 mmHg
